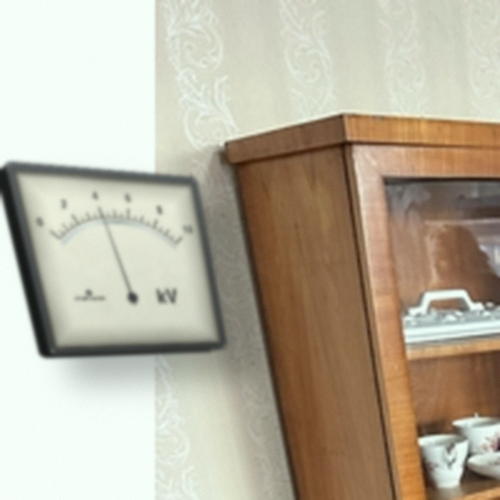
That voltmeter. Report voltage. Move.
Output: 4 kV
